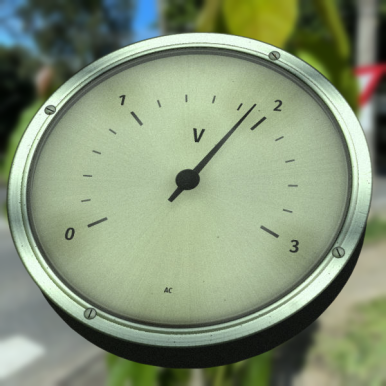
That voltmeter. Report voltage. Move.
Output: 1.9 V
